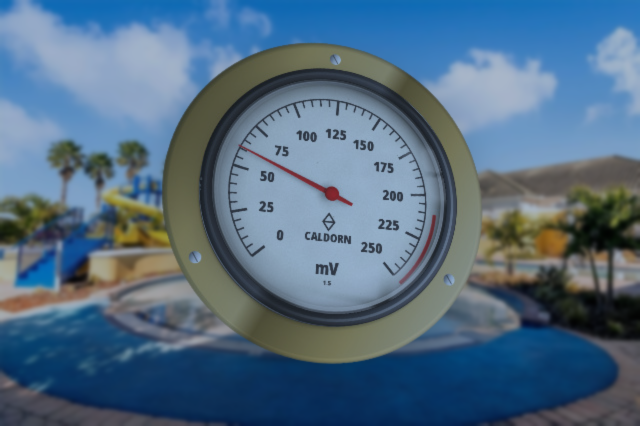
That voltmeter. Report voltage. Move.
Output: 60 mV
